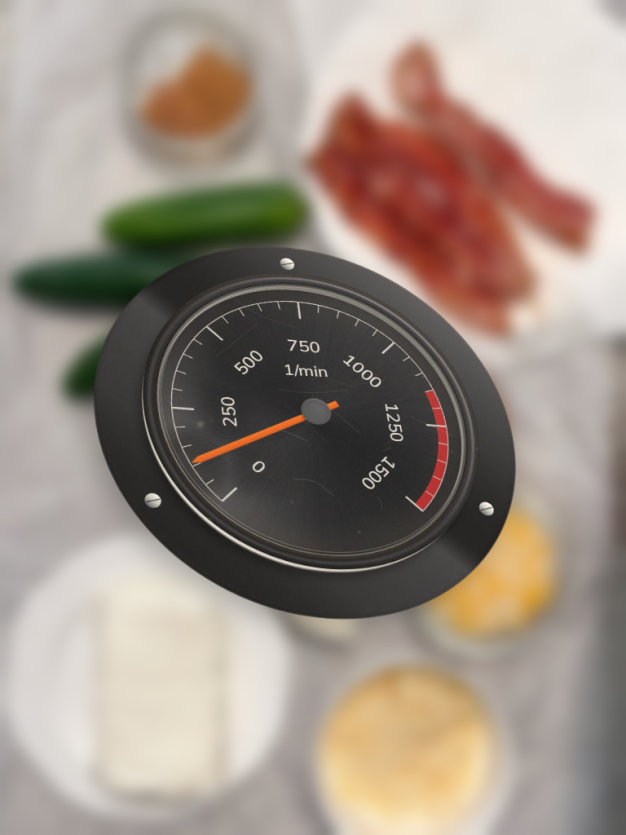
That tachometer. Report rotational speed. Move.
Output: 100 rpm
